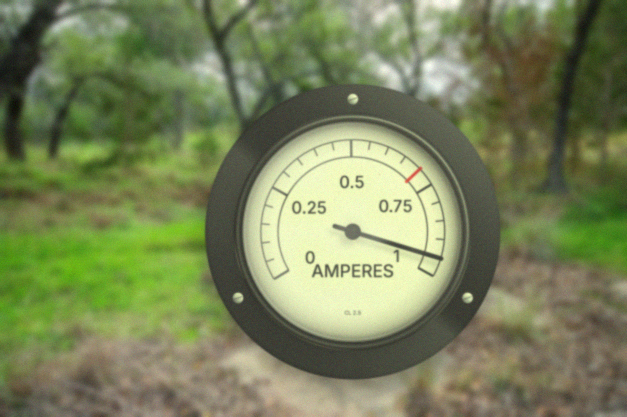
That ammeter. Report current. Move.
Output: 0.95 A
